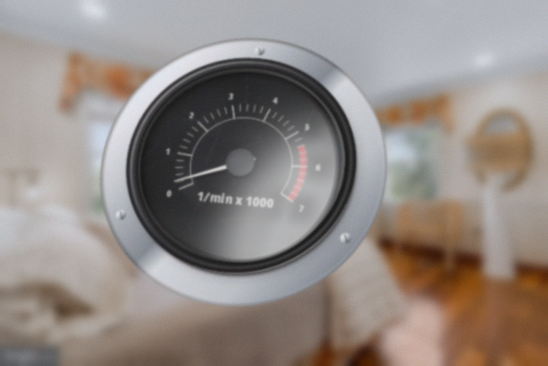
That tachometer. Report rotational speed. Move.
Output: 200 rpm
